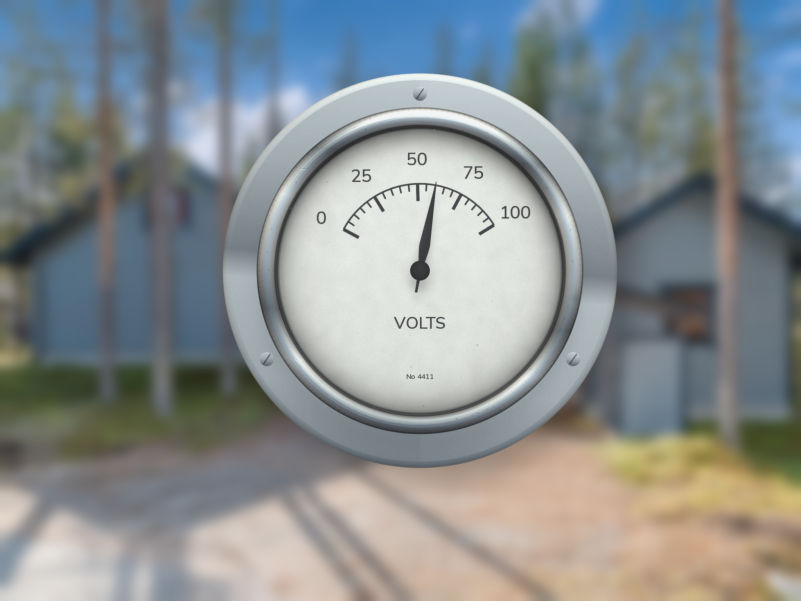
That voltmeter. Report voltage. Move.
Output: 60 V
